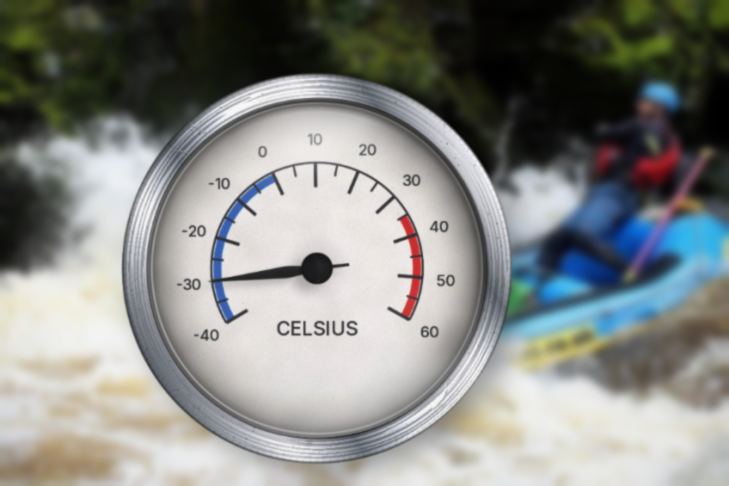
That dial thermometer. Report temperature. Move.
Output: -30 °C
